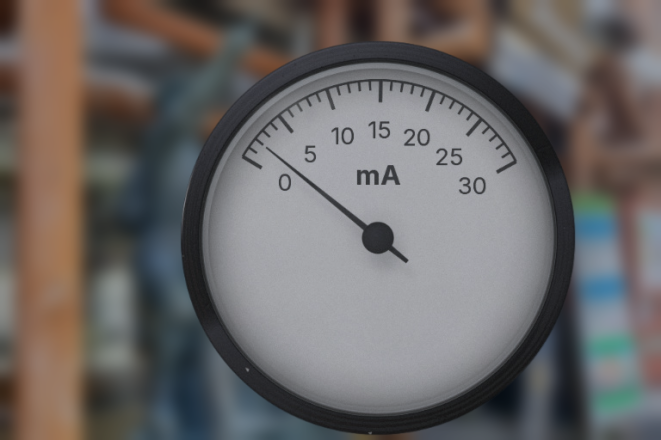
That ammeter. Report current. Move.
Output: 2 mA
